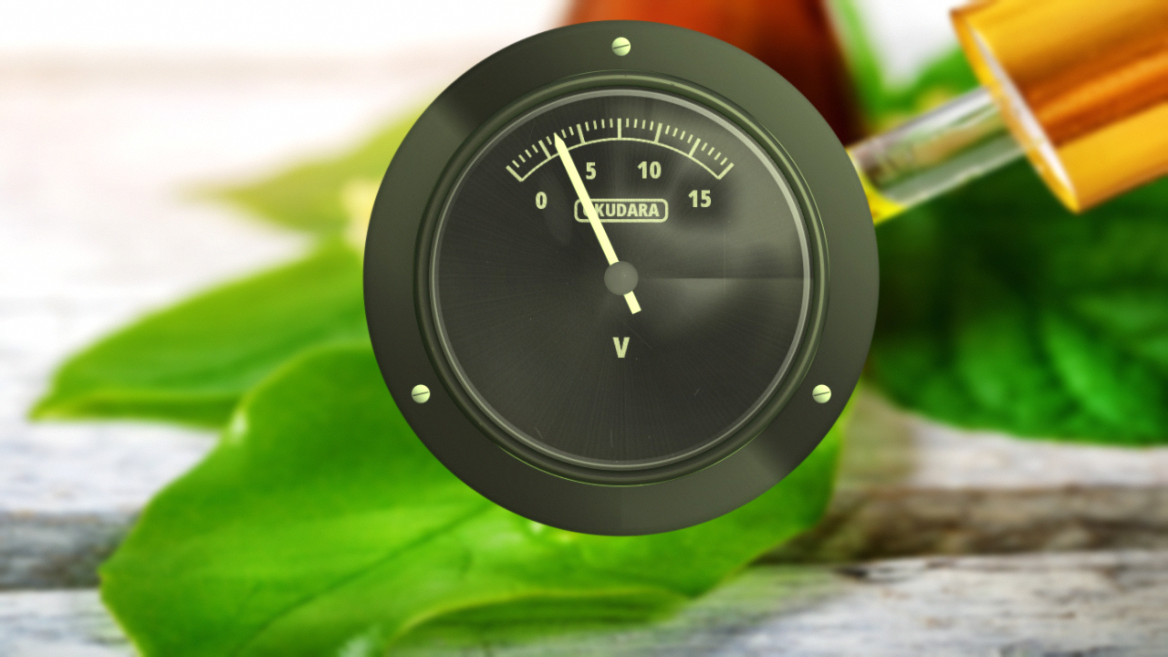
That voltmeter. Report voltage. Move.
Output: 3.5 V
